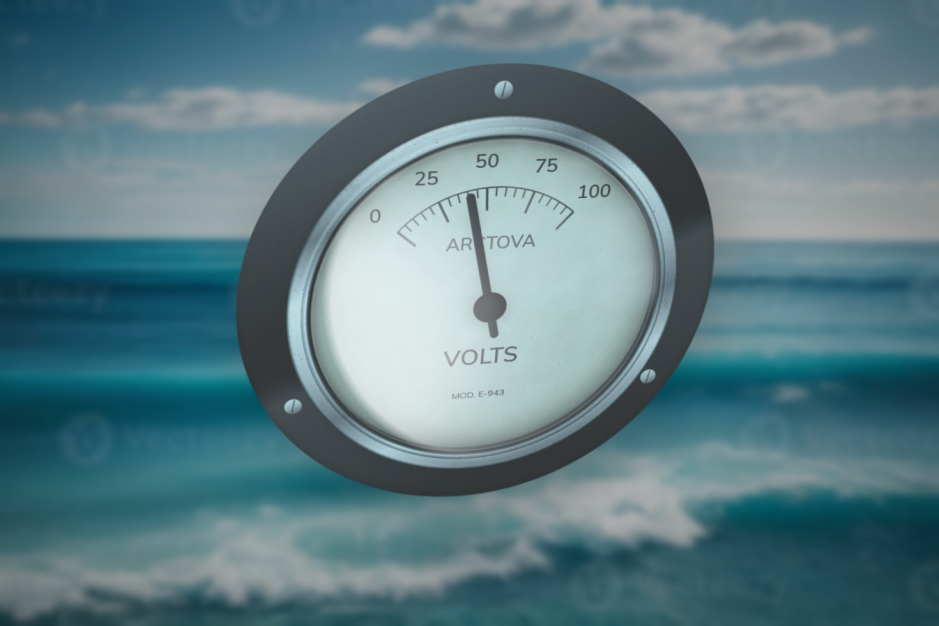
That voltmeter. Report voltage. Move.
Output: 40 V
